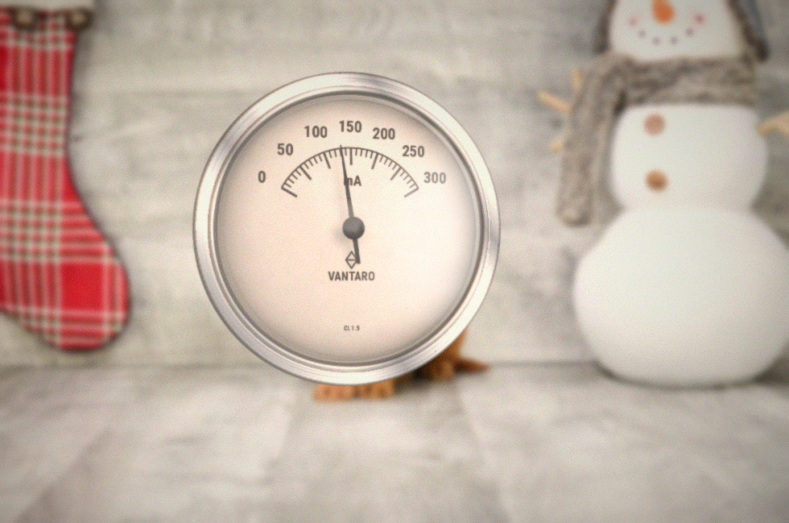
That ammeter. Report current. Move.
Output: 130 mA
